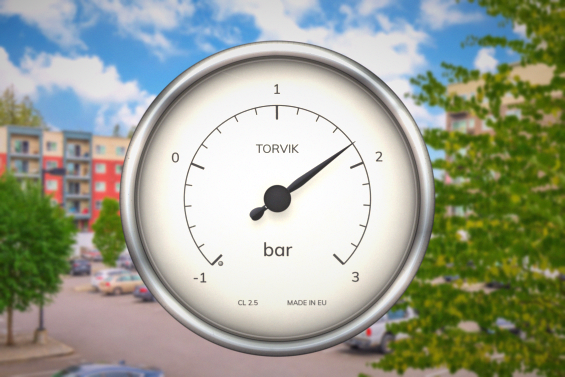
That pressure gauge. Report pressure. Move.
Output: 1.8 bar
